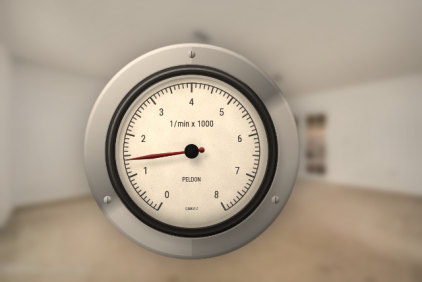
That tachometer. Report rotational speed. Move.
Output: 1400 rpm
